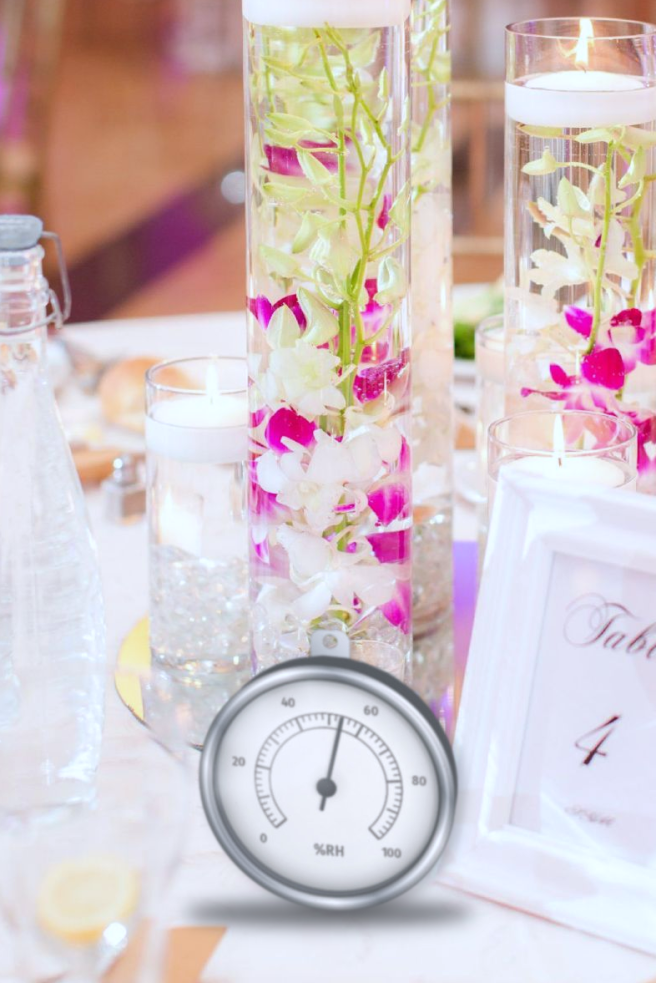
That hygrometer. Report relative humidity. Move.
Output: 54 %
